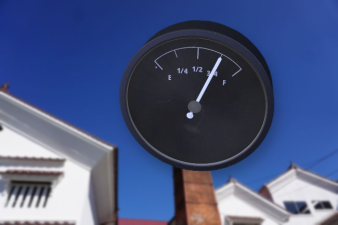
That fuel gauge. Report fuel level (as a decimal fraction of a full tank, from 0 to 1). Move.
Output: 0.75
